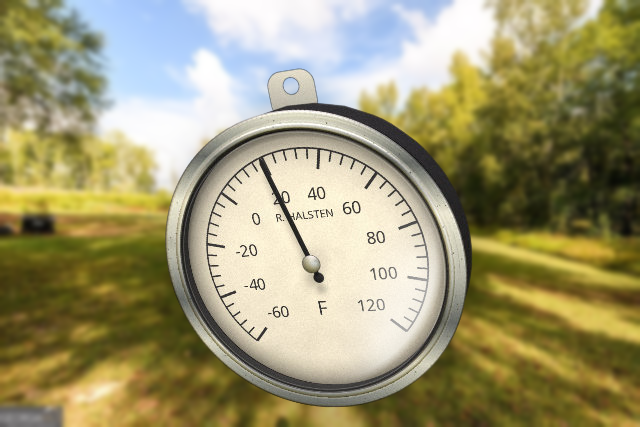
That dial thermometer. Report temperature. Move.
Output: 20 °F
